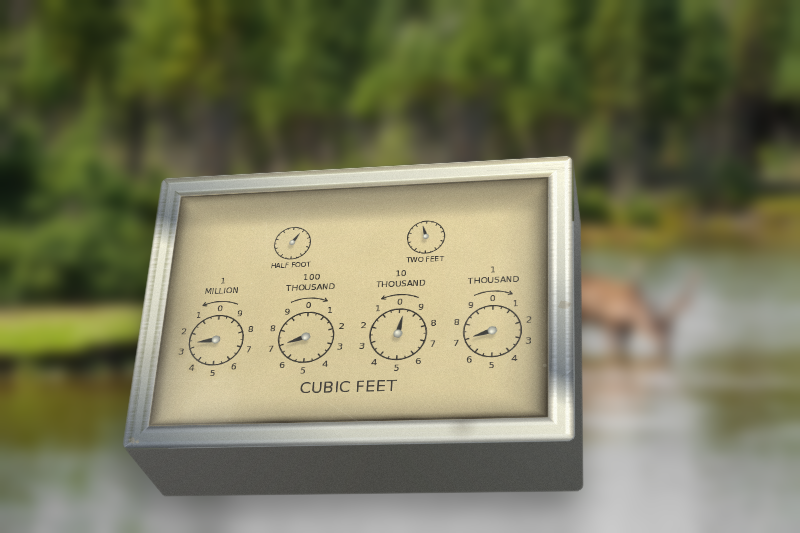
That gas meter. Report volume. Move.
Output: 269700 ft³
